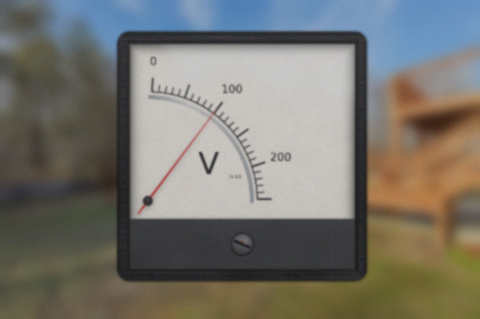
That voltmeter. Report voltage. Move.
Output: 100 V
